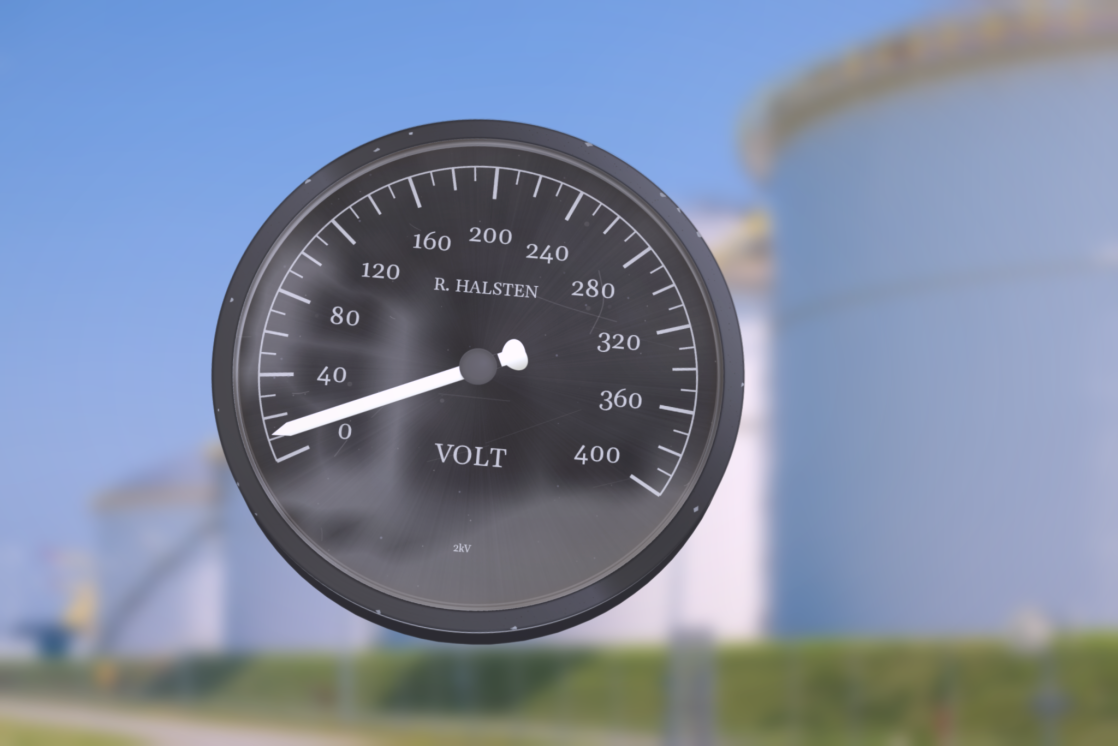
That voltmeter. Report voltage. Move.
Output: 10 V
